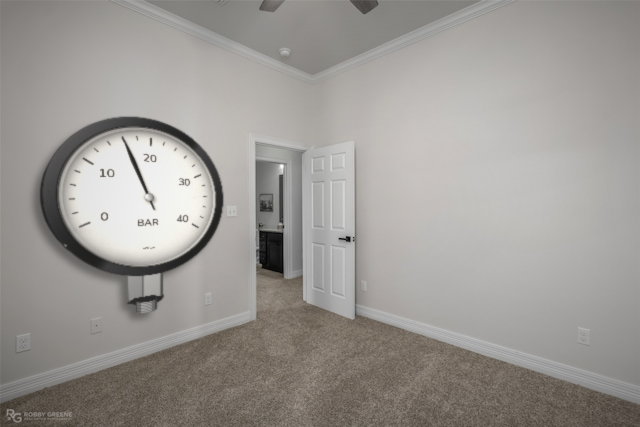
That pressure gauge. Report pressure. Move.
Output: 16 bar
